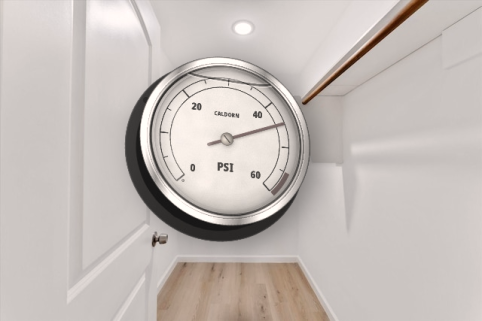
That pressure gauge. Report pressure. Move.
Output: 45 psi
